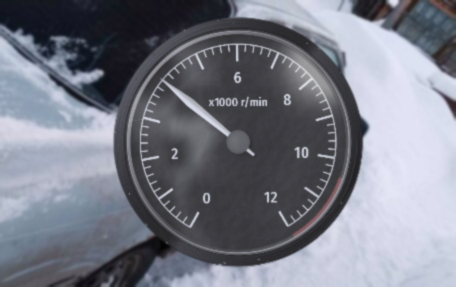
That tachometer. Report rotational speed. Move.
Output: 4000 rpm
